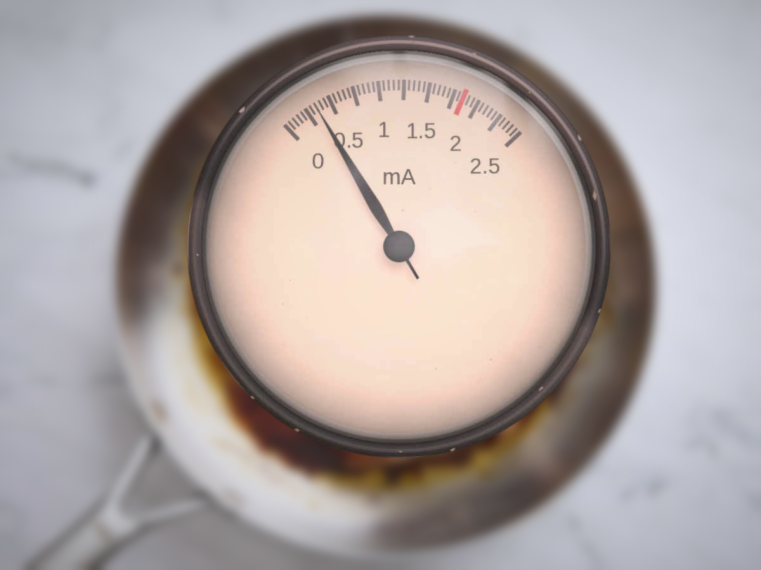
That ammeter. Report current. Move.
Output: 0.35 mA
